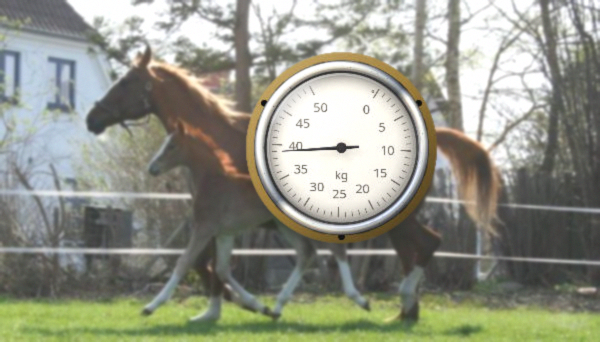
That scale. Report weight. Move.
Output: 39 kg
